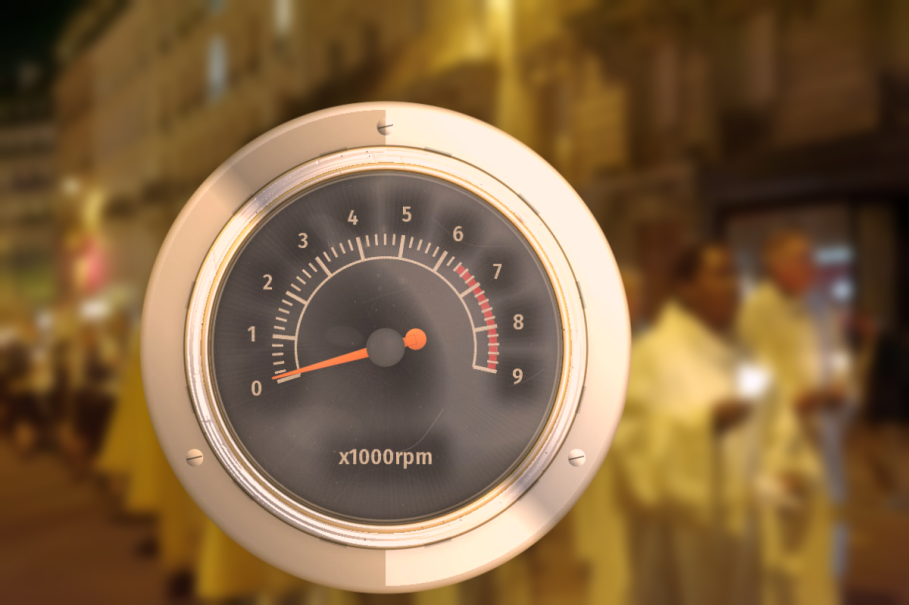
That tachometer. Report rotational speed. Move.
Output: 100 rpm
